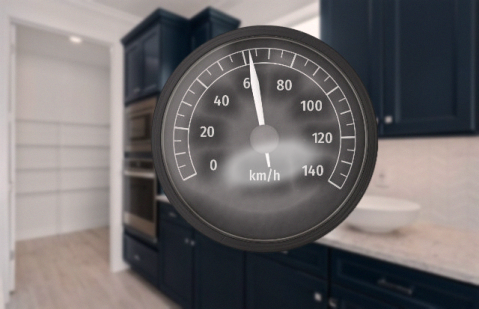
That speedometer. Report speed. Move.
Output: 62.5 km/h
